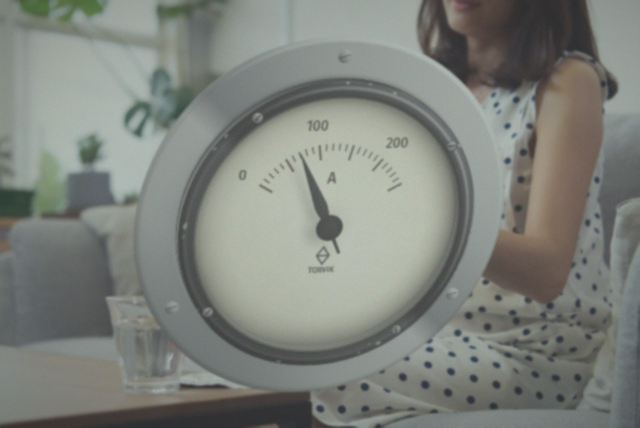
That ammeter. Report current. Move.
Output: 70 A
